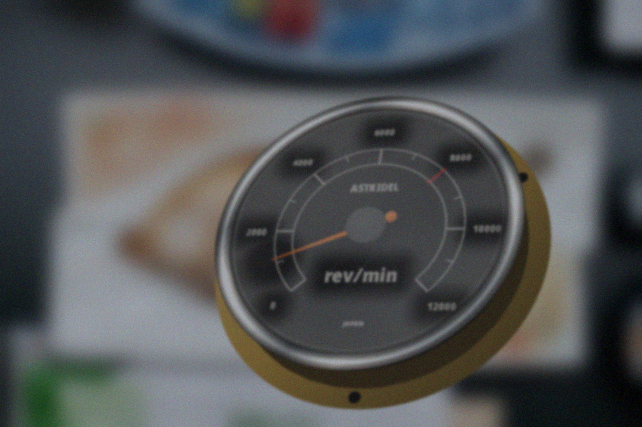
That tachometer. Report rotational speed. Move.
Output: 1000 rpm
